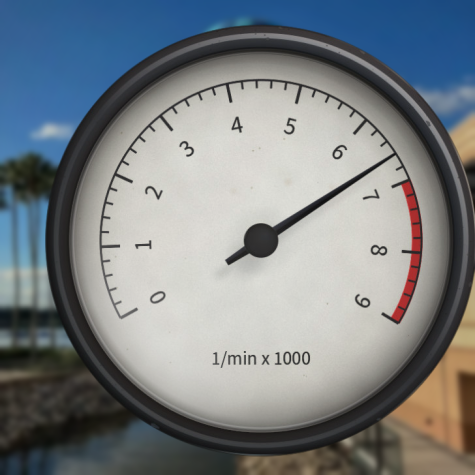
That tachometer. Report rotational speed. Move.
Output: 6600 rpm
